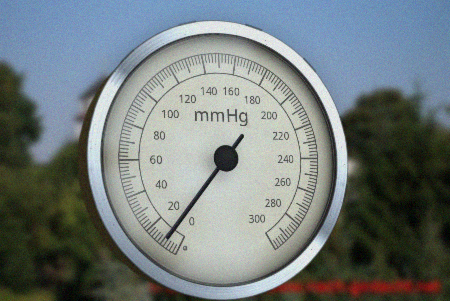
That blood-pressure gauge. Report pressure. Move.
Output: 10 mmHg
